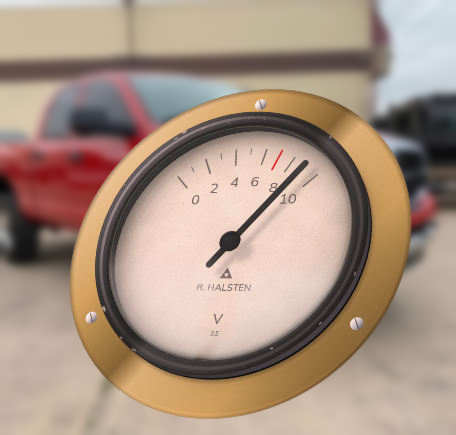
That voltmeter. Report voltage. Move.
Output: 9 V
